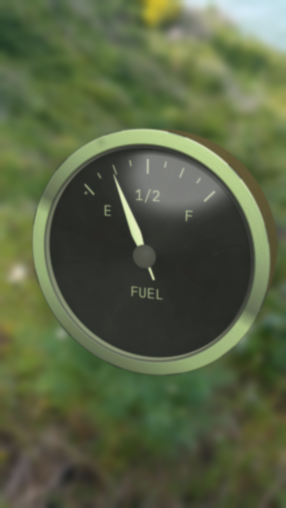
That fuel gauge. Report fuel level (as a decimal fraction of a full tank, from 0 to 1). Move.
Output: 0.25
